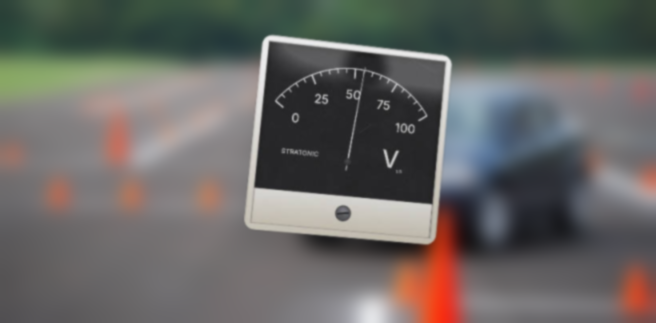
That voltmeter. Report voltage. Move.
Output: 55 V
